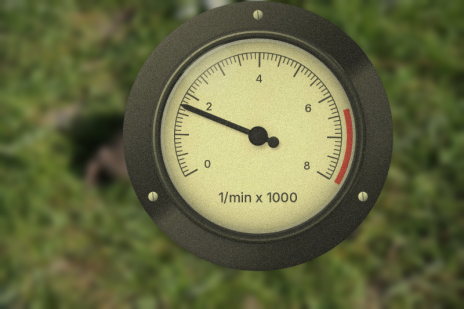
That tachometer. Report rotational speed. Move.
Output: 1700 rpm
